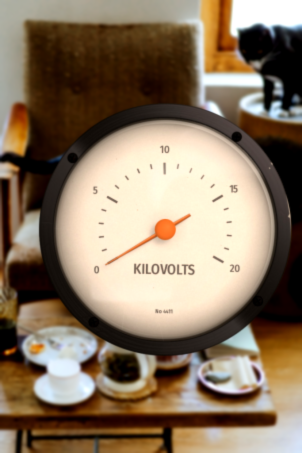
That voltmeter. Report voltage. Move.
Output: 0 kV
